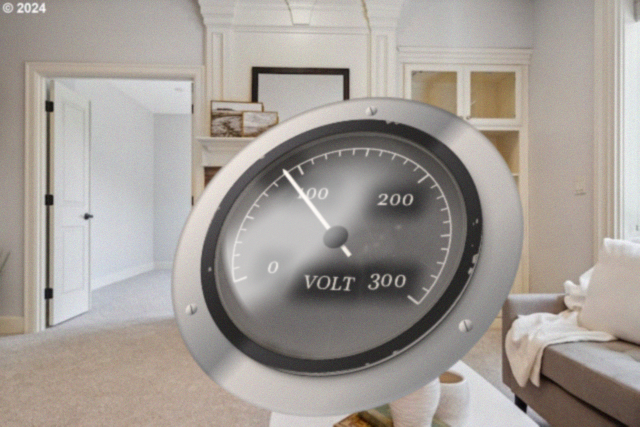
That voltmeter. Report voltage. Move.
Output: 90 V
